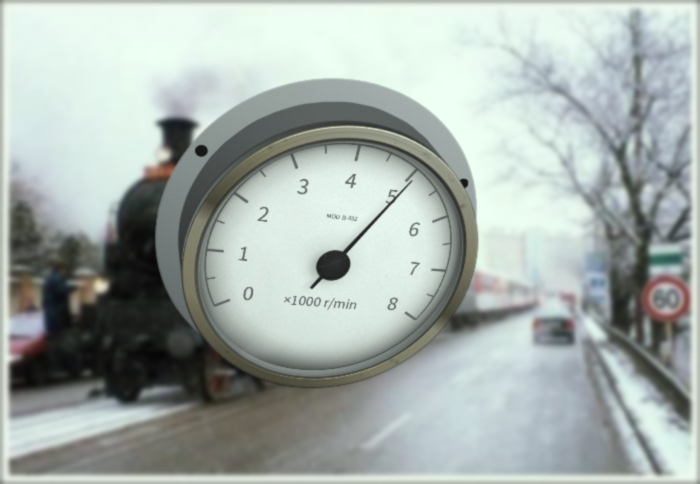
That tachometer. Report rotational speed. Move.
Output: 5000 rpm
